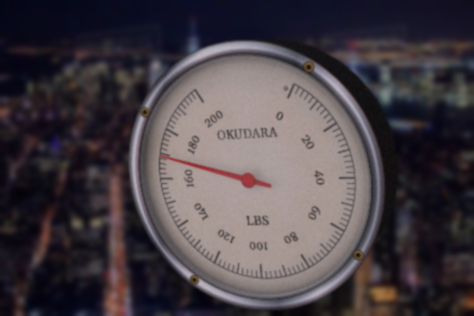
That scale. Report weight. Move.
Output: 170 lb
